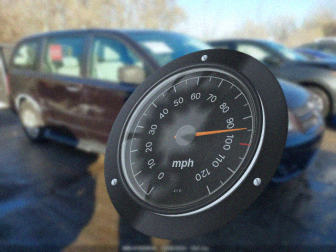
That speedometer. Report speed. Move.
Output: 95 mph
